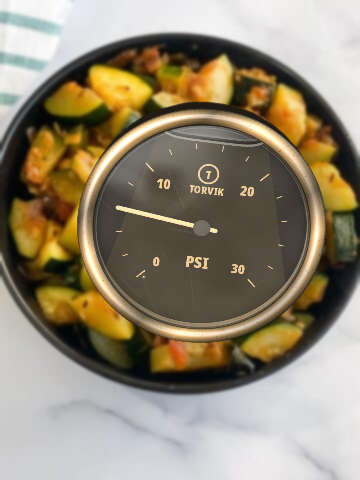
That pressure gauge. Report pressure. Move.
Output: 6 psi
